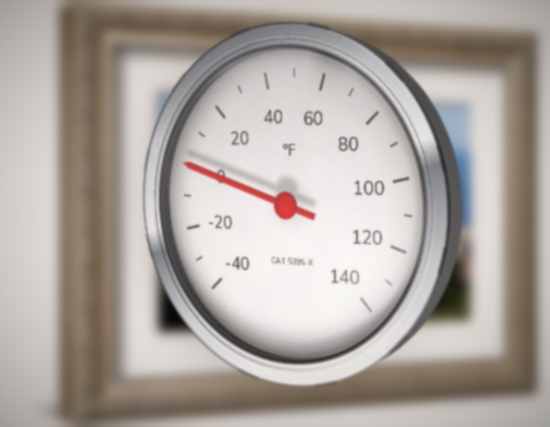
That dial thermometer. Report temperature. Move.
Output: 0 °F
